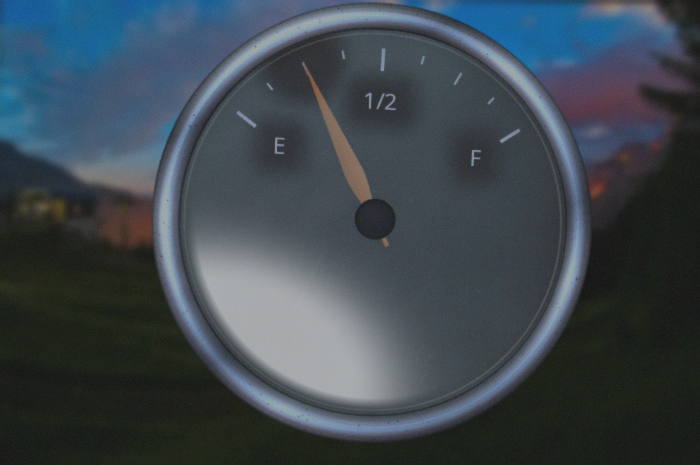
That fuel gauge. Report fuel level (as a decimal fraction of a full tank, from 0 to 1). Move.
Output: 0.25
